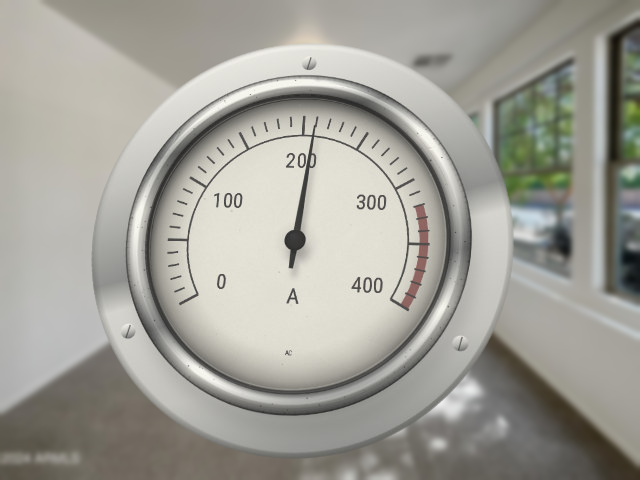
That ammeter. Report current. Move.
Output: 210 A
